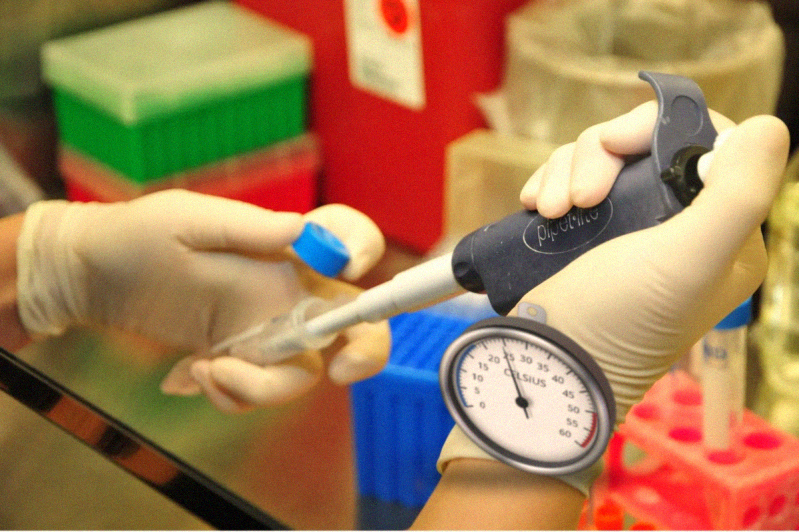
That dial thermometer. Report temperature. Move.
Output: 25 °C
